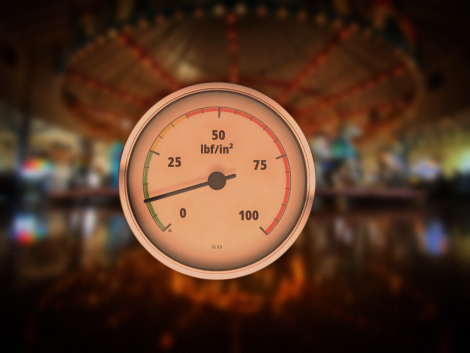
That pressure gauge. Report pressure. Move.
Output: 10 psi
